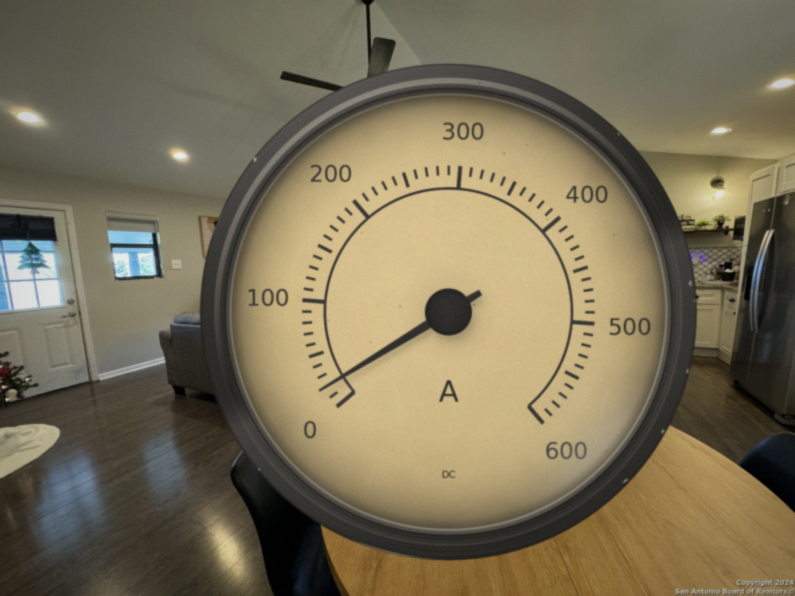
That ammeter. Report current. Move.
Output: 20 A
